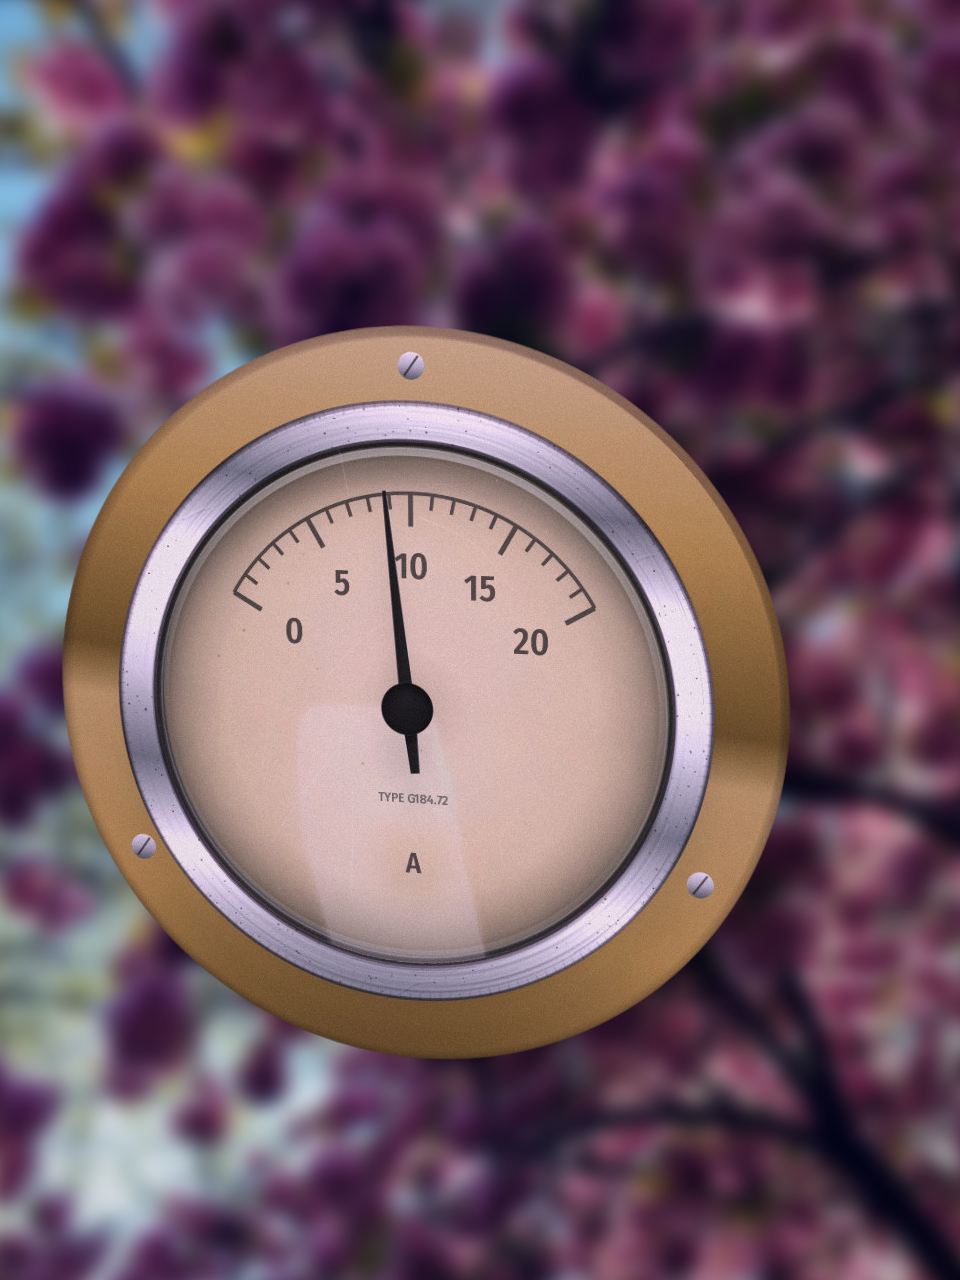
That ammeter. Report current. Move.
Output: 9 A
